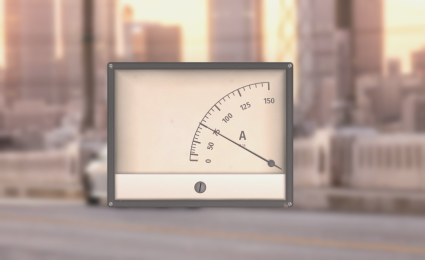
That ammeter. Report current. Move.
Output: 75 A
